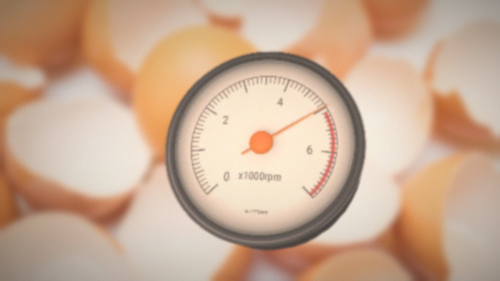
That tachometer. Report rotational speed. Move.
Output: 5000 rpm
